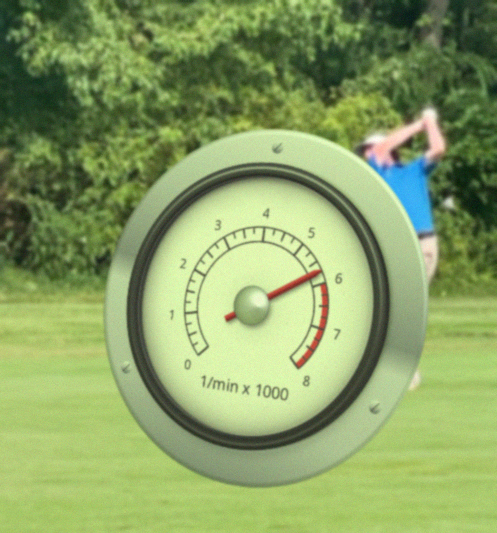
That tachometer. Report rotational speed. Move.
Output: 5750 rpm
